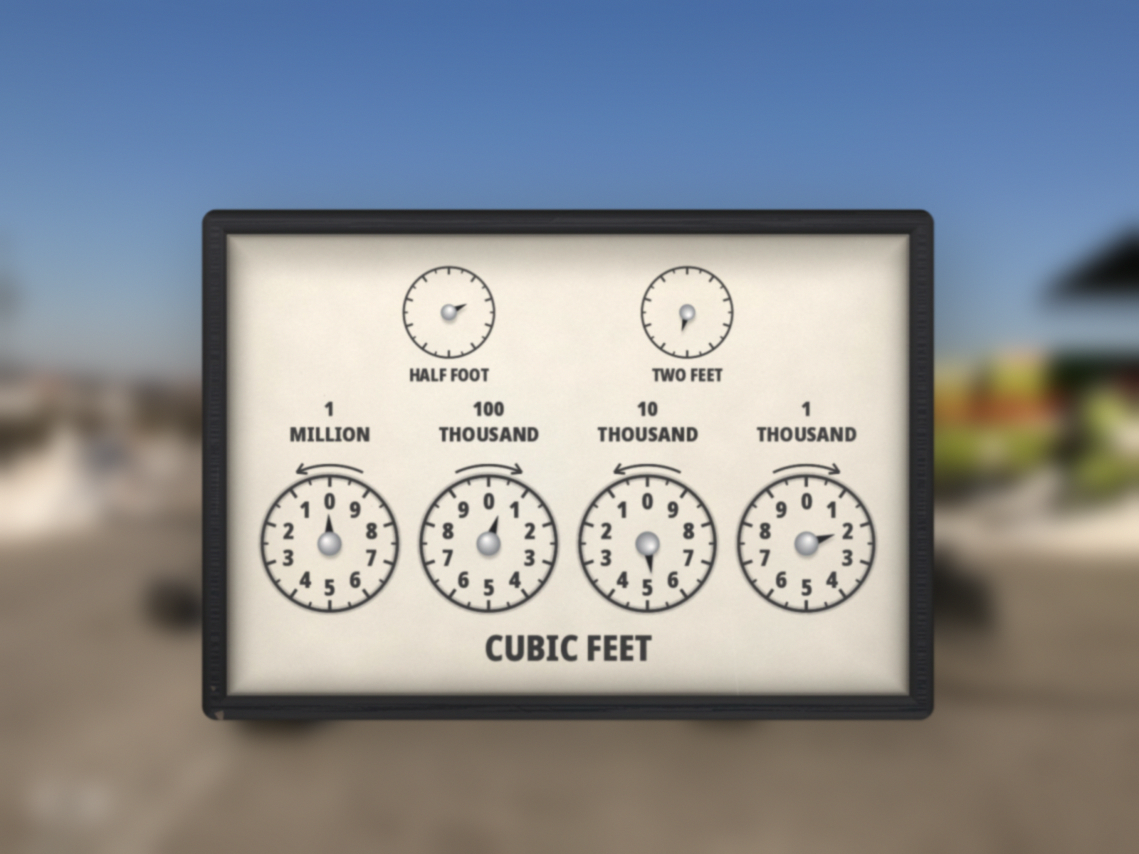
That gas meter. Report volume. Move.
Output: 5200 ft³
